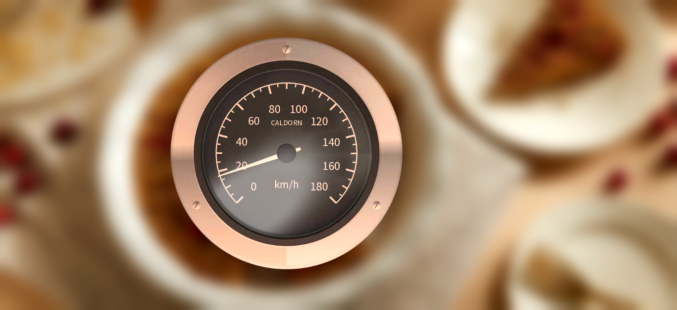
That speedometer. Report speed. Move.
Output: 17.5 km/h
